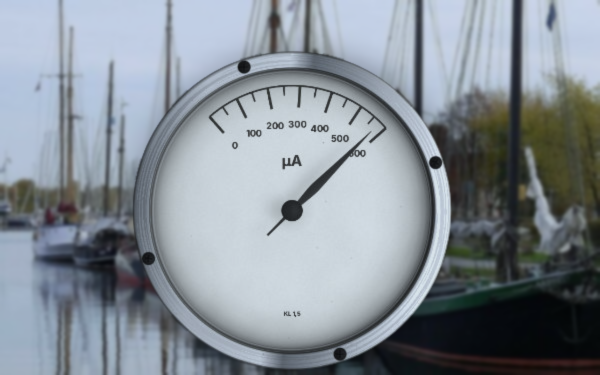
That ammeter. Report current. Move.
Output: 575 µA
